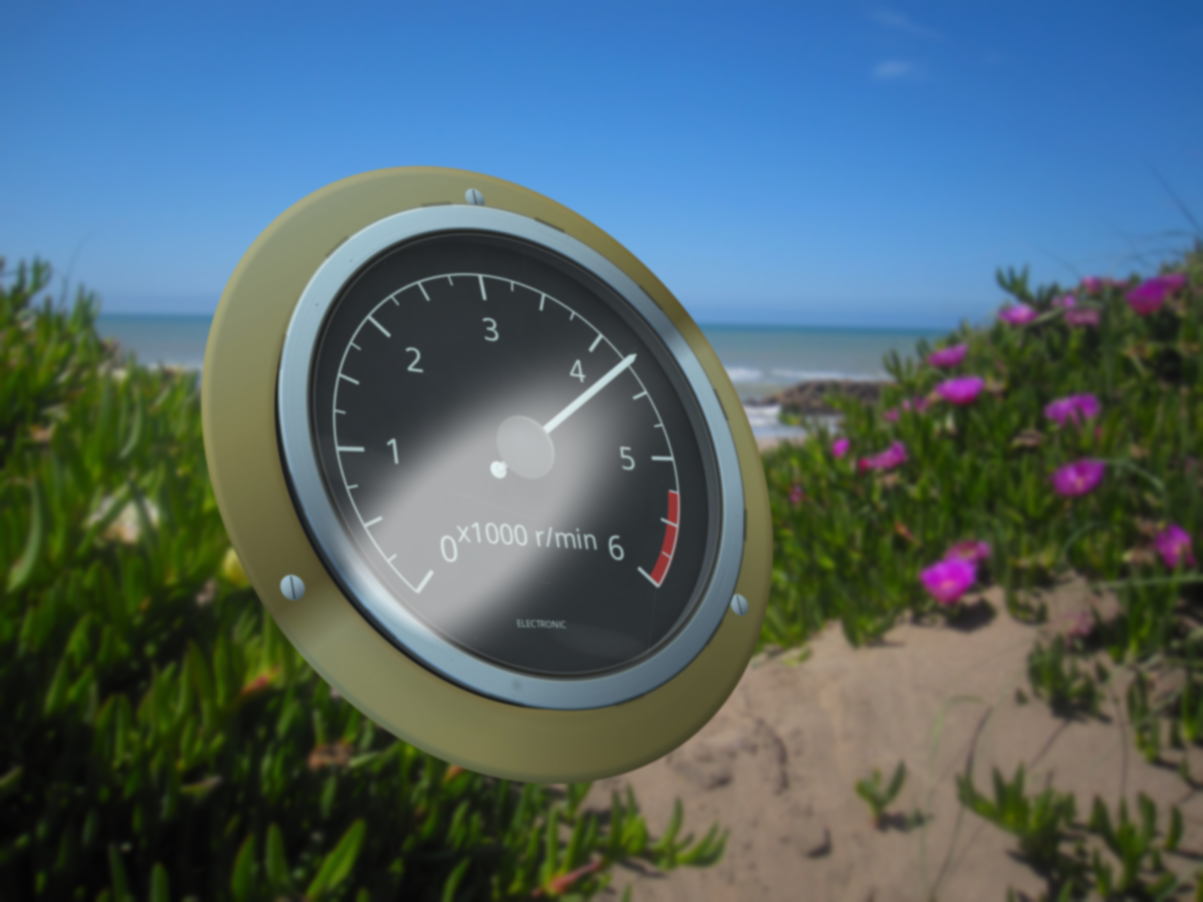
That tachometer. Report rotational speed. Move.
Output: 4250 rpm
